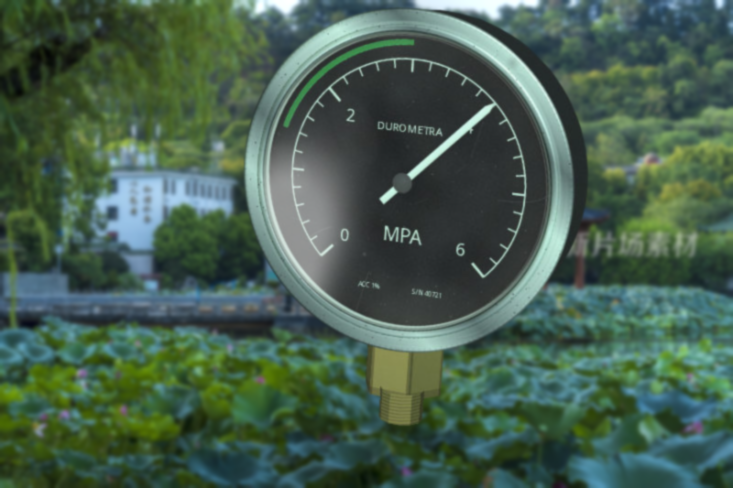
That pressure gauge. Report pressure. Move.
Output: 4 MPa
